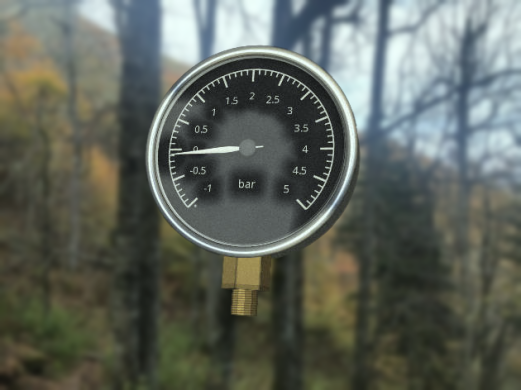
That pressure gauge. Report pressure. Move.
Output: -0.1 bar
